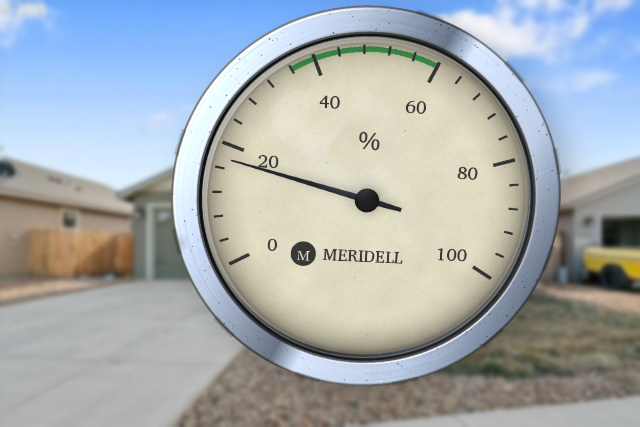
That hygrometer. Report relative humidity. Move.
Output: 18 %
